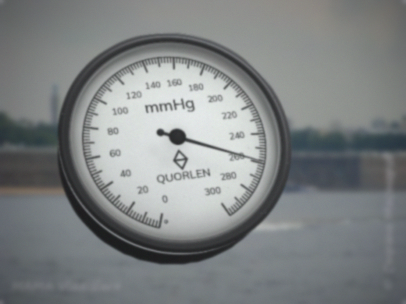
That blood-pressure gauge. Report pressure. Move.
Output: 260 mmHg
